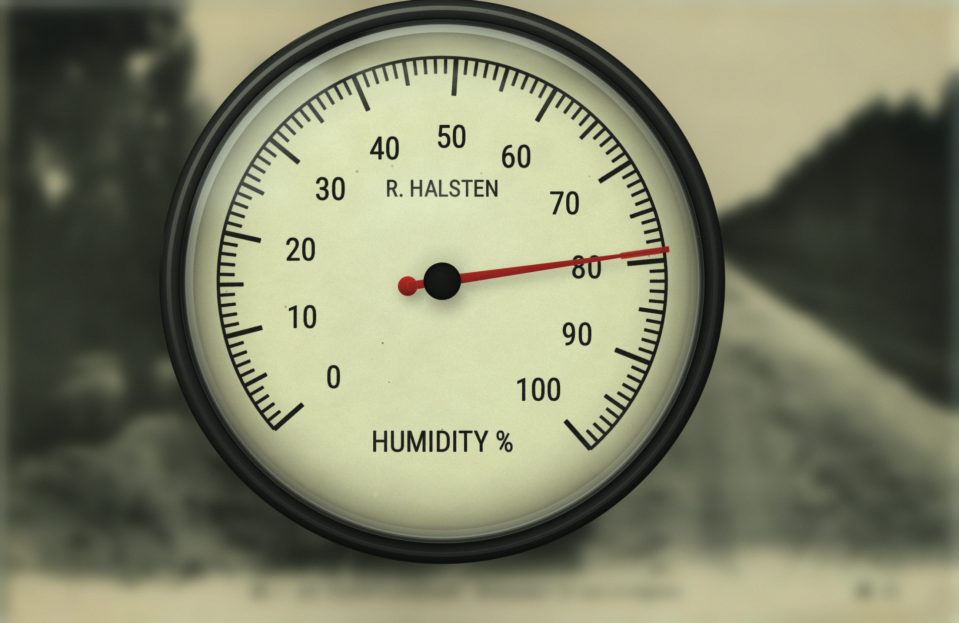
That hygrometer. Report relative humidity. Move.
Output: 79 %
